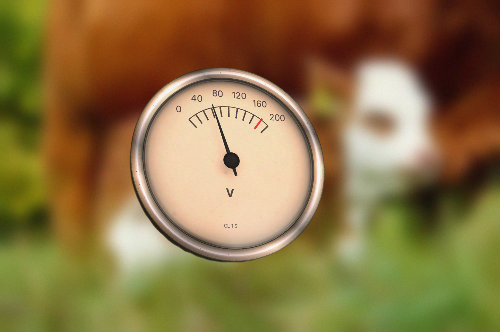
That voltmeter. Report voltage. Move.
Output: 60 V
